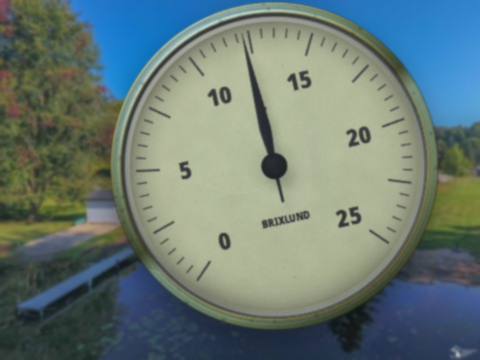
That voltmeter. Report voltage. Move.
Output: 12.25 V
